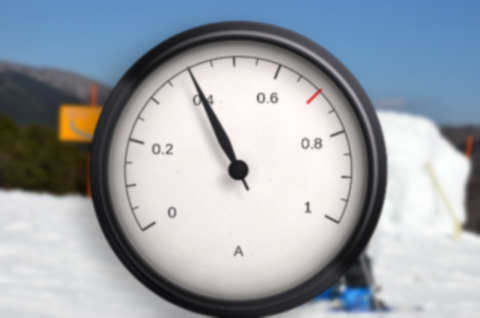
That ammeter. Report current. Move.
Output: 0.4 A
